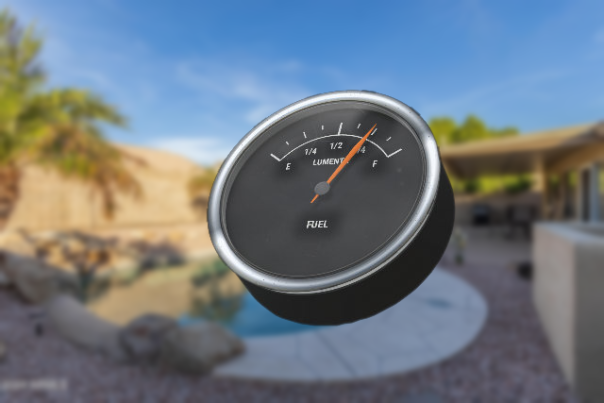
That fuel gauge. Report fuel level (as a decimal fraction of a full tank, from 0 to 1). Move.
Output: 0.75
